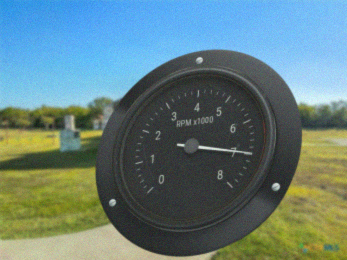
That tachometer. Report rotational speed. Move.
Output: 7000 rpm
